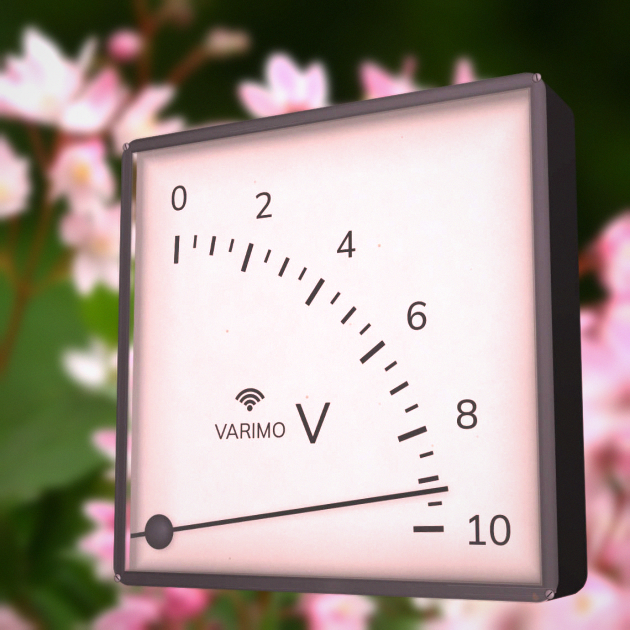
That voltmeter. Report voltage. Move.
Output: 9.25 V
